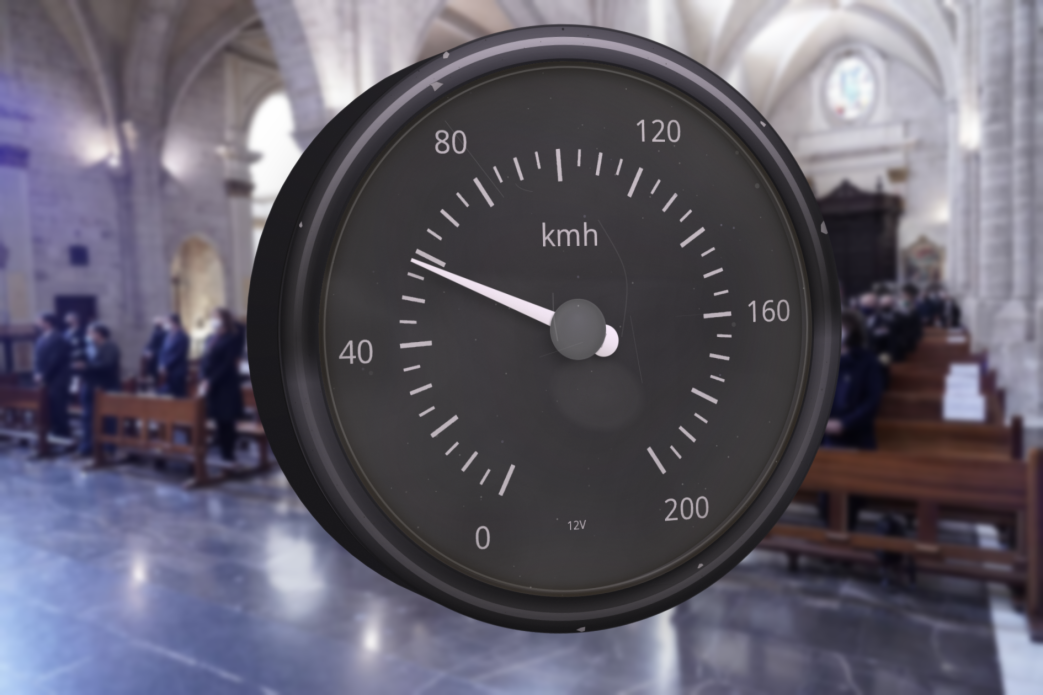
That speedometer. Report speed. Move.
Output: 57.5 km/h
